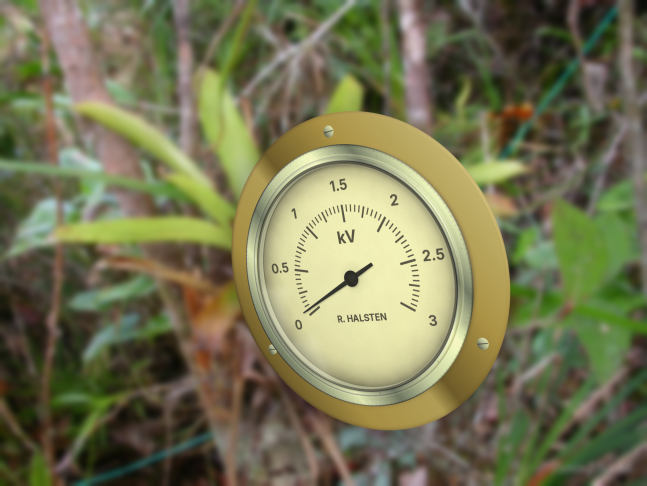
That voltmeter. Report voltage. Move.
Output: 0.05 kV
